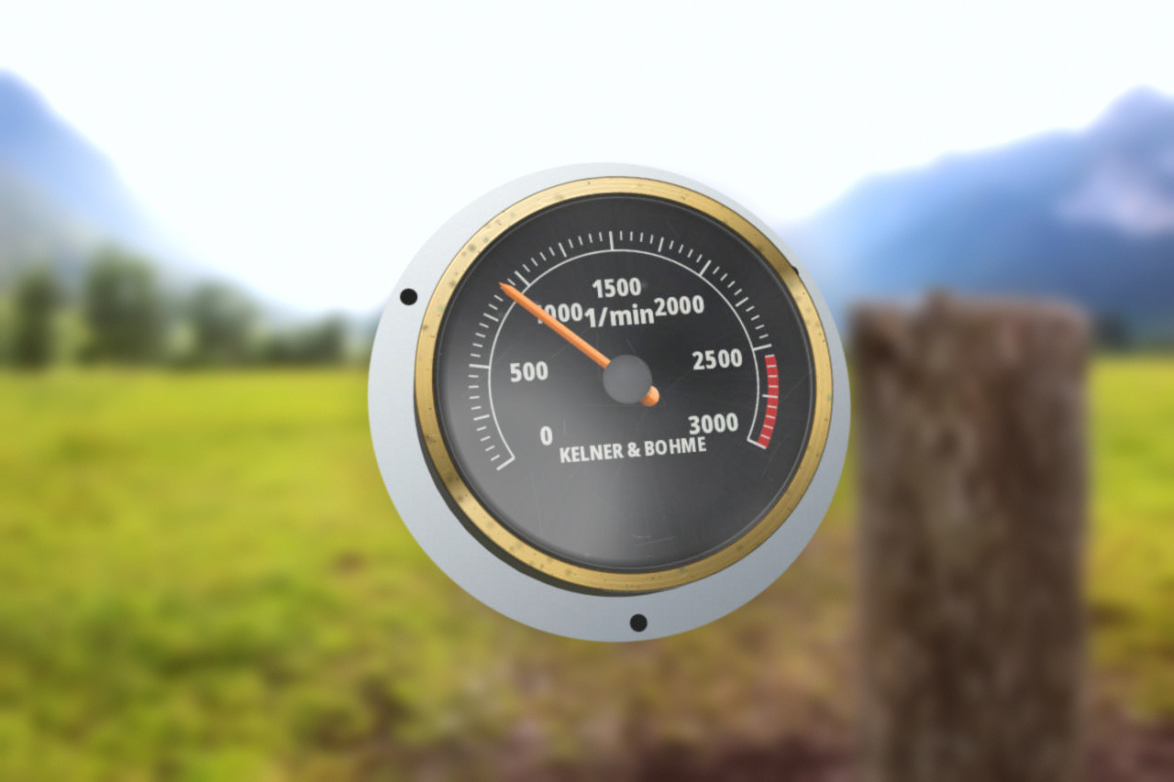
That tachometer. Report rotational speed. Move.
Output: 900 rpm
